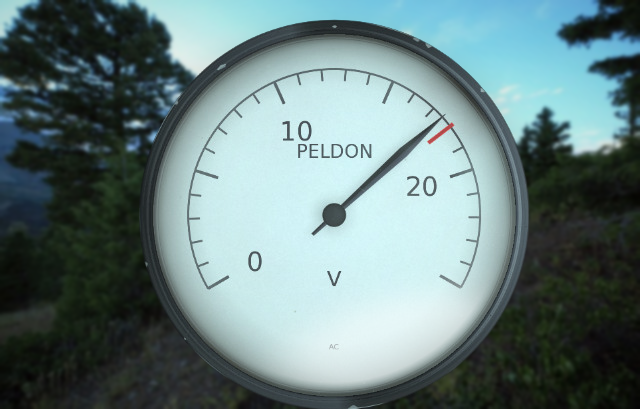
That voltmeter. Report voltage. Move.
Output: 17.5 V
